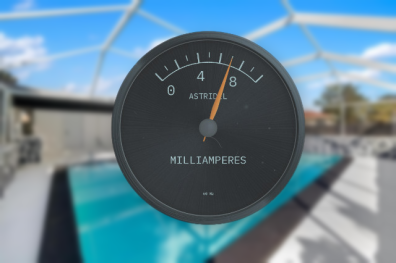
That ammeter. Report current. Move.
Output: 7 mA
